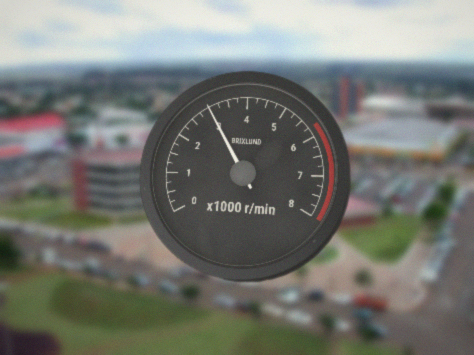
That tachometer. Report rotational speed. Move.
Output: 3000 rpm
